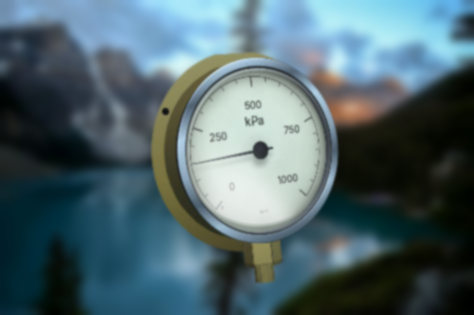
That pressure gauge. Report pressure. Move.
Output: 150 kPa
